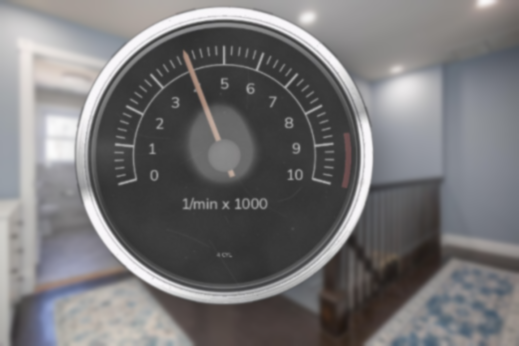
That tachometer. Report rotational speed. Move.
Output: 4000 rpm
